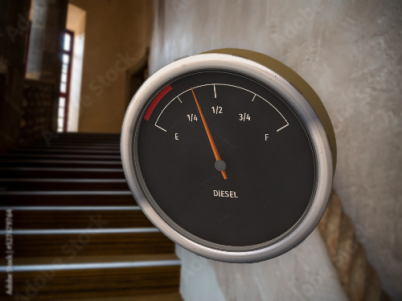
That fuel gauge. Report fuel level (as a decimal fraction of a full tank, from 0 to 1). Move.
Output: 0.375
